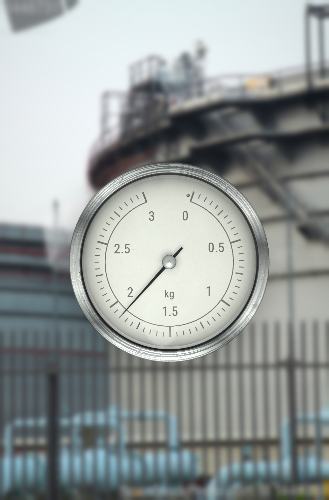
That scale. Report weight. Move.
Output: 1.9 kg
